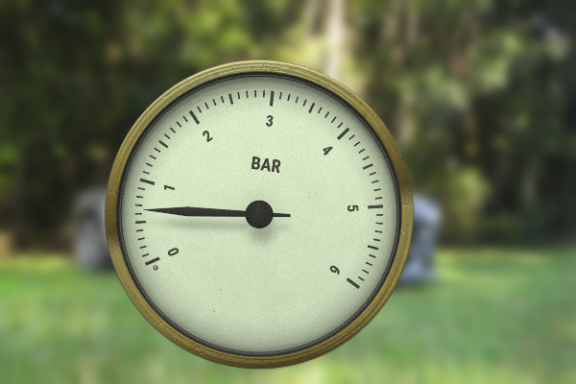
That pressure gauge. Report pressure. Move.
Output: 0.65 bar
